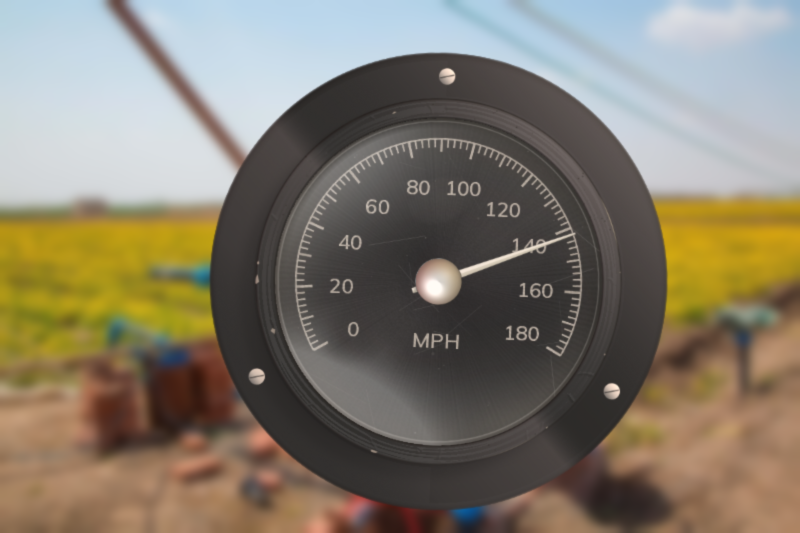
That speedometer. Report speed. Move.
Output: 142 mph
